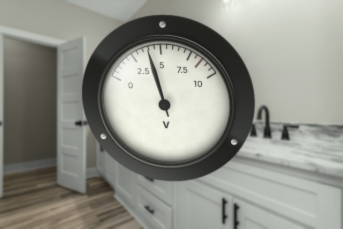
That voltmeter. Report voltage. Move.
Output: 4 V
